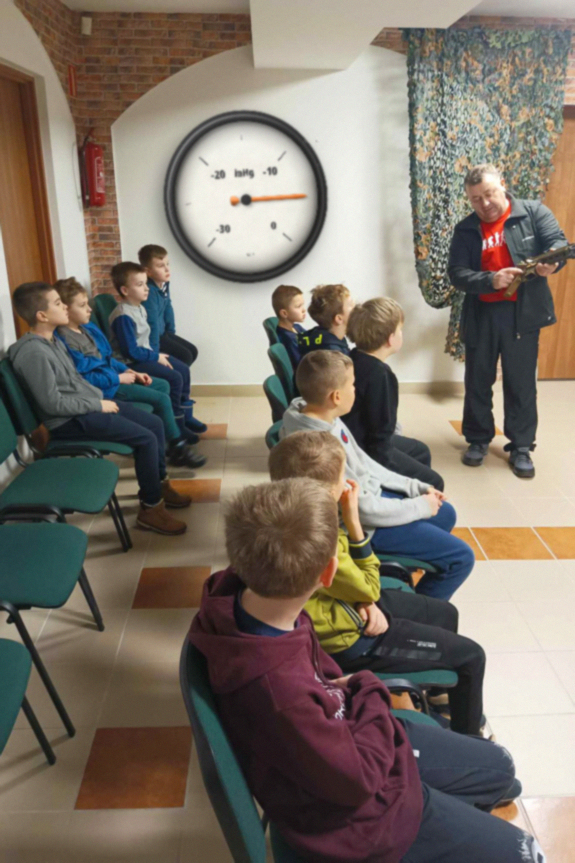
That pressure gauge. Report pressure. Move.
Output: -5 inHg
